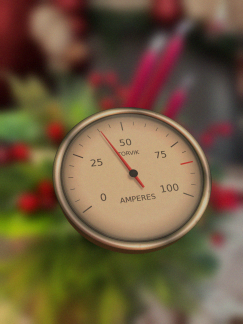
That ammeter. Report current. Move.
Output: 40 A
